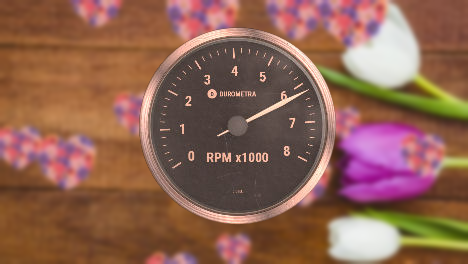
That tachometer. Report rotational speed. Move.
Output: 6200 rpm
